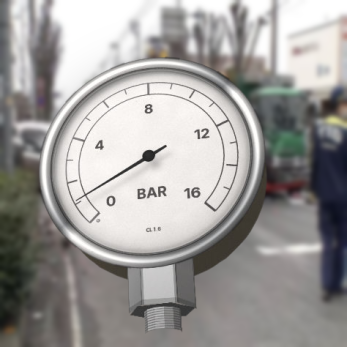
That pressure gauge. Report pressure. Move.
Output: 1 bar
